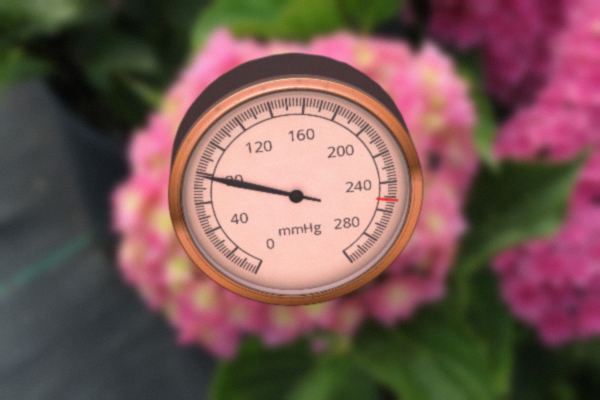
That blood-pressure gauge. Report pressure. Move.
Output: 80 mmHg
